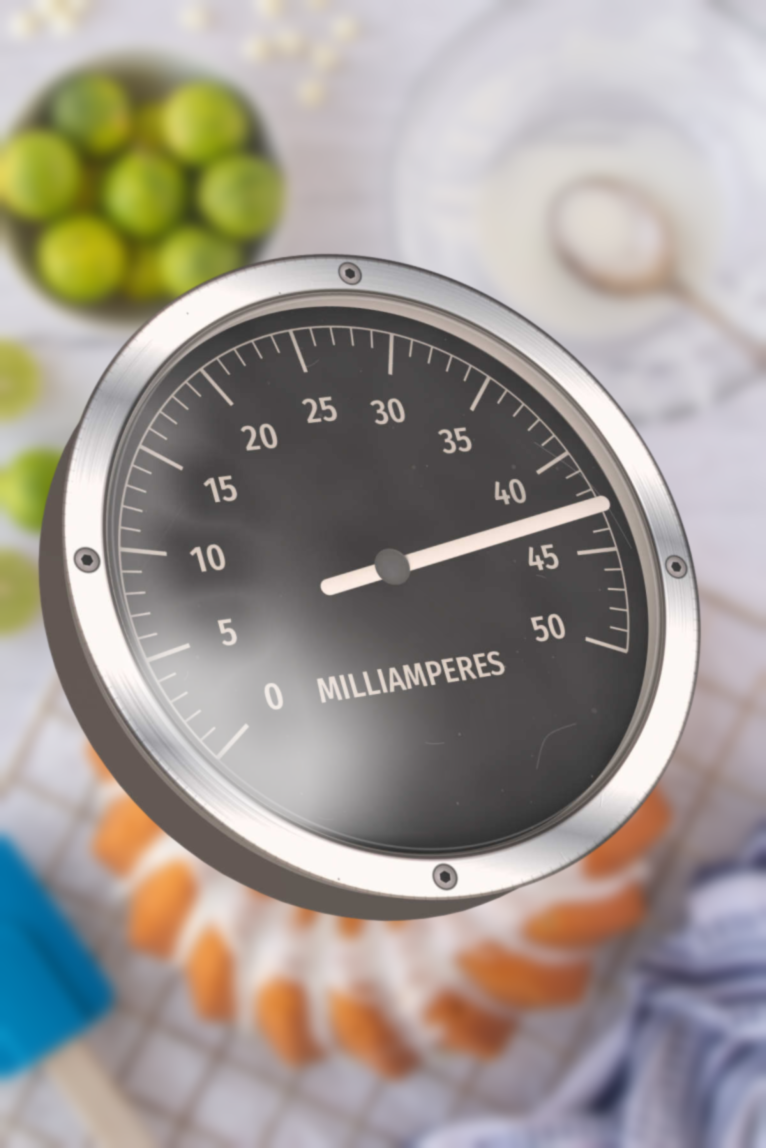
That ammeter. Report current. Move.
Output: 43 mA
